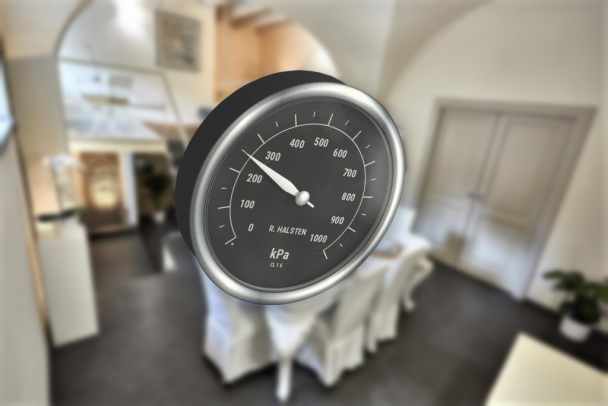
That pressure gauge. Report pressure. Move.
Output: 250 kPa
